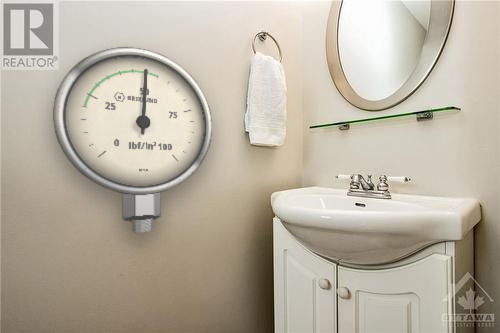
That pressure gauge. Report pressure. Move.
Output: 50 psi
